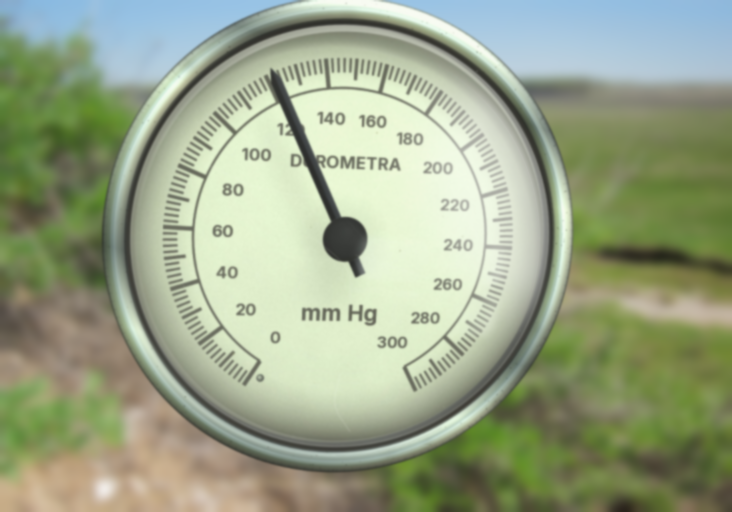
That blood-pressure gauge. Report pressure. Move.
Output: 122 mmHg
